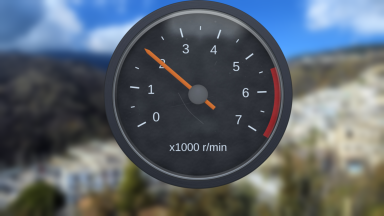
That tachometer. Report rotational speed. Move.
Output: 2000 rpm
